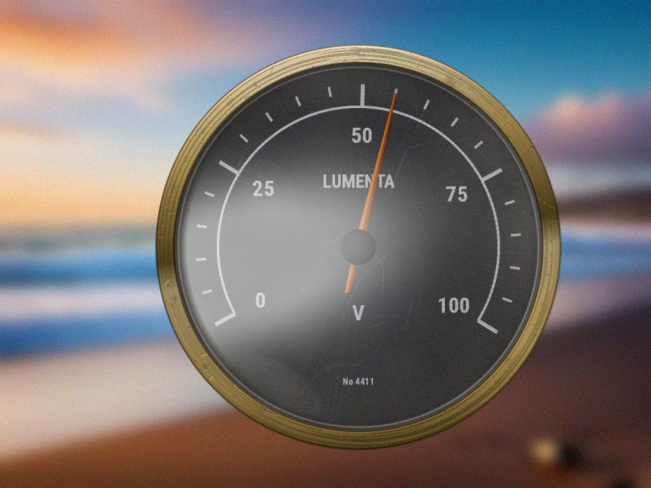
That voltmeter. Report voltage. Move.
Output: 55 V
